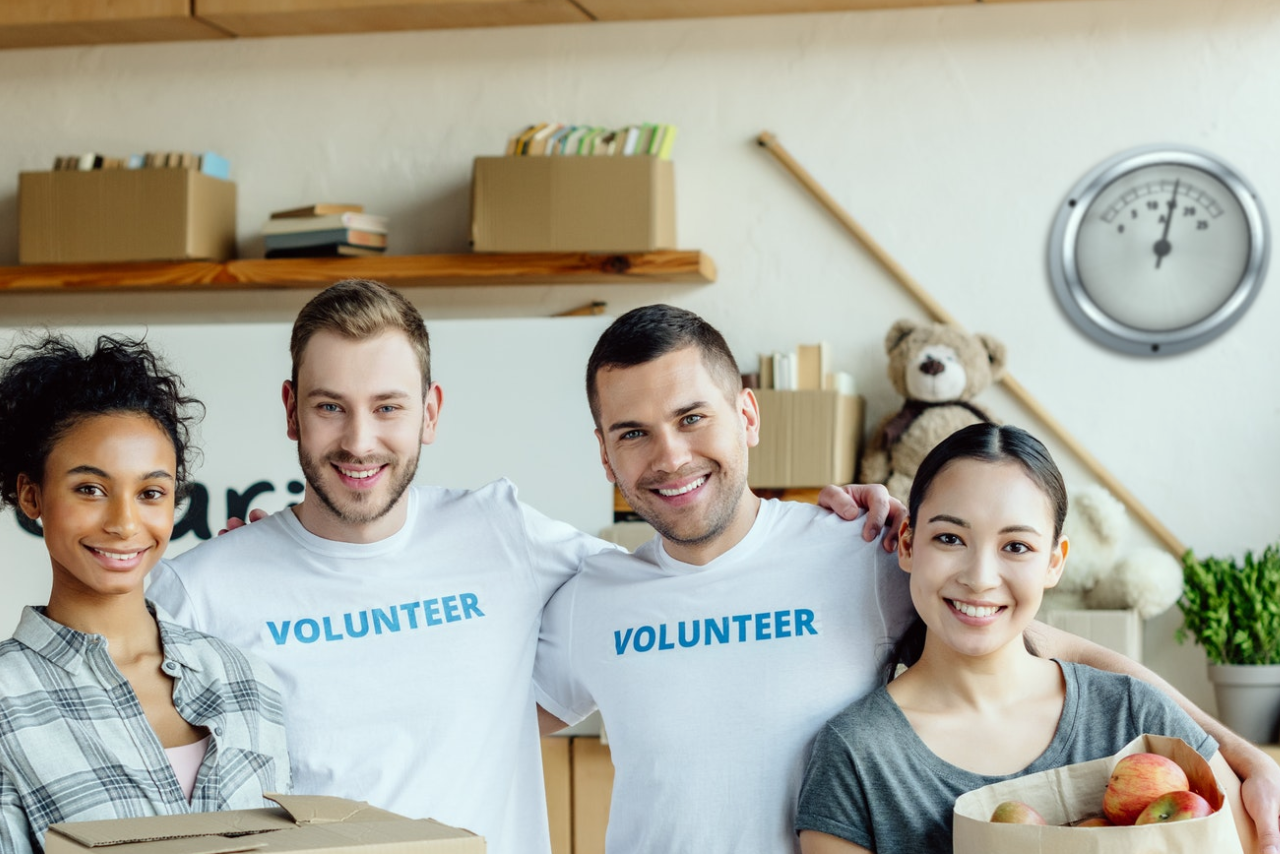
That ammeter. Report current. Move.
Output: 15 A
